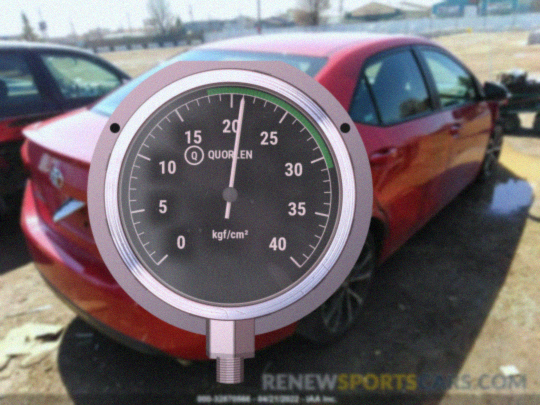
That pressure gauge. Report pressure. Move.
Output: 21 kg/cm²
